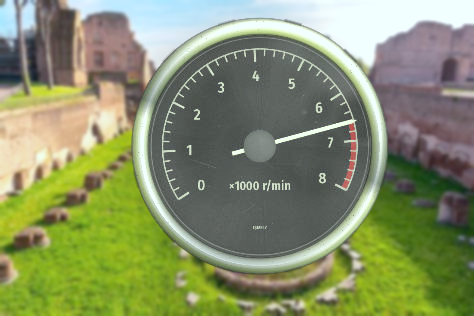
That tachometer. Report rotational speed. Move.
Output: 6600 rpm
